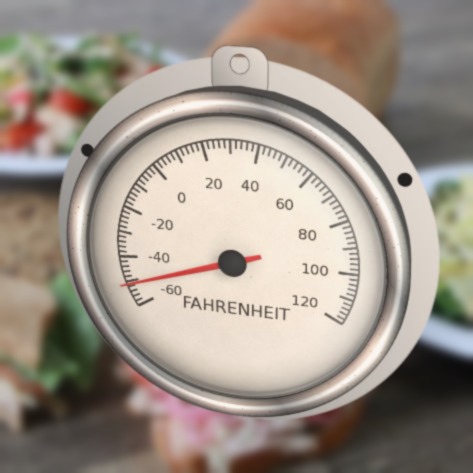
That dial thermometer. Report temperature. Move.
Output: -50 °F
